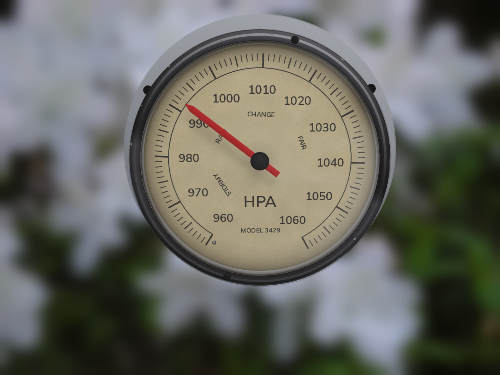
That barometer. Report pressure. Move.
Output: 992 hPa
